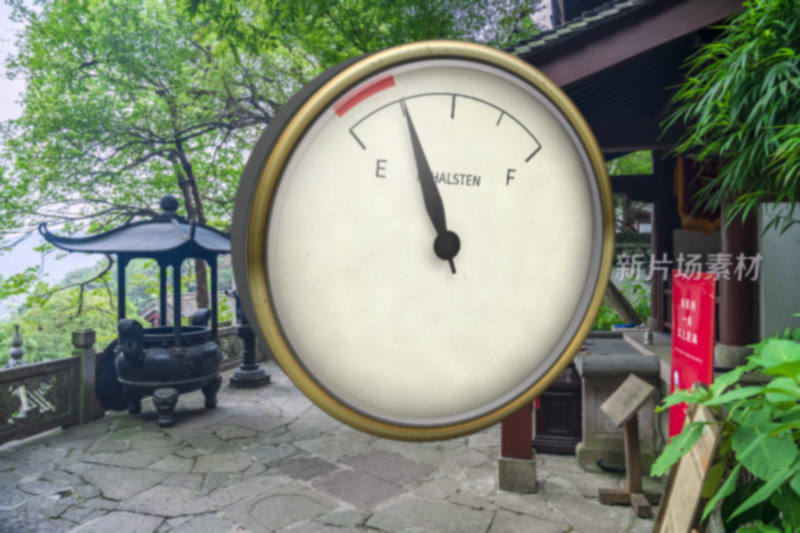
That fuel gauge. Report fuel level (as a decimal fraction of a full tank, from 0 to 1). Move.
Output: 0.25
